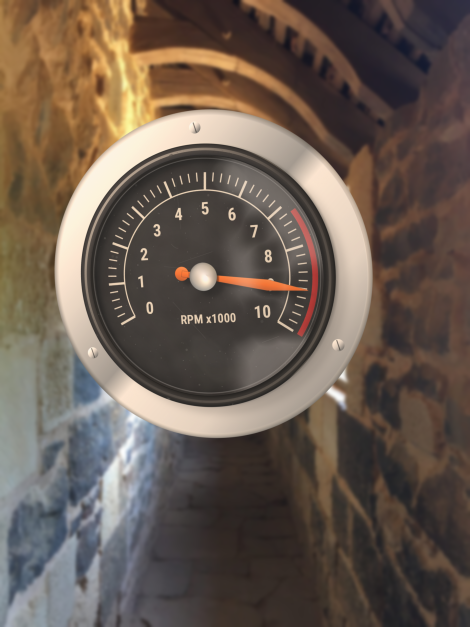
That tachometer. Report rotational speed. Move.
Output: 9000 rpm
